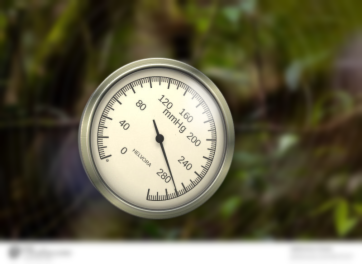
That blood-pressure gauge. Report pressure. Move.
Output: 270 mmHg
